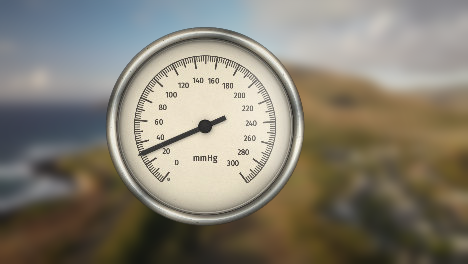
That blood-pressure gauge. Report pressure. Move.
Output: 30 mmHg
